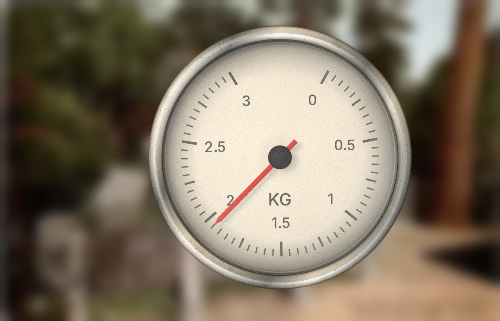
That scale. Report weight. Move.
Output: 1.95 kg
